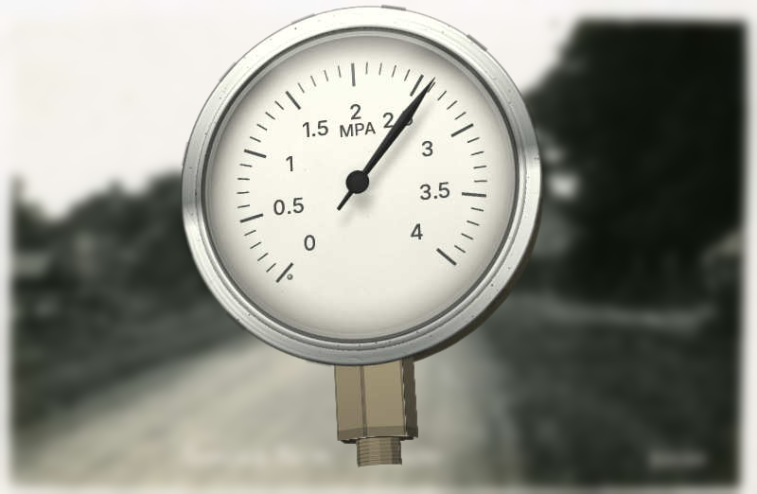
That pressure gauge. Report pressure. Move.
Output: 2.6 MPa
